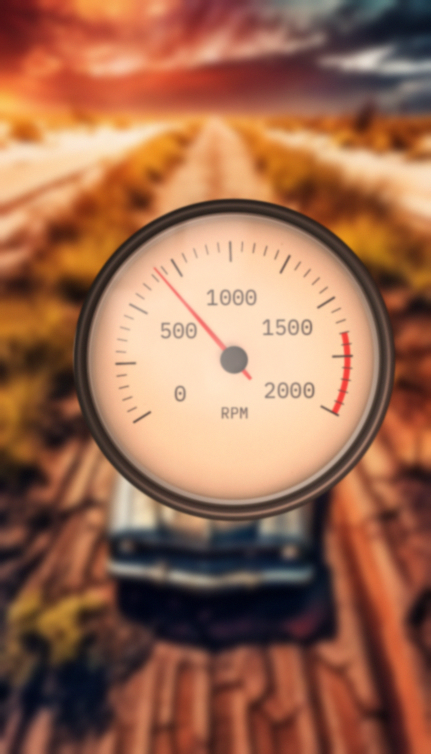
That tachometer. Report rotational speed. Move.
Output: 675 rpm
